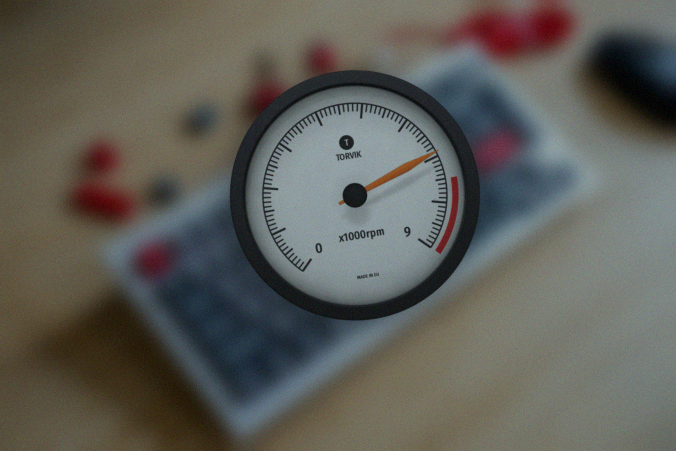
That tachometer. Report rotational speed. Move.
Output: 6900 rpm
